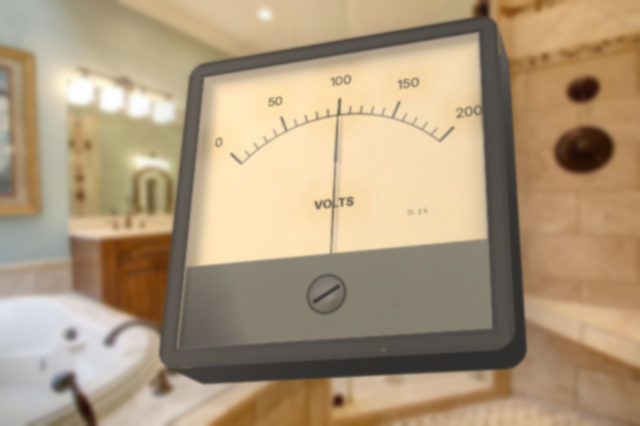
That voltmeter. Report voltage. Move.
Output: 100 V
